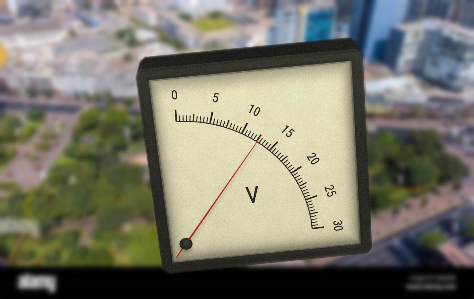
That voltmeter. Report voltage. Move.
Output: 12.5 V
